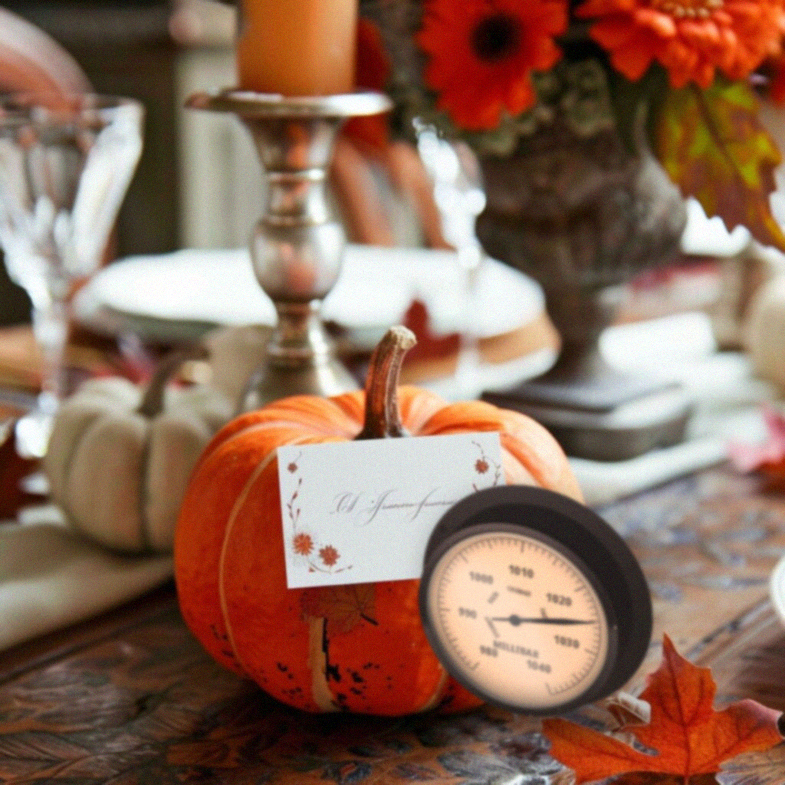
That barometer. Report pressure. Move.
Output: 1025 mbar
